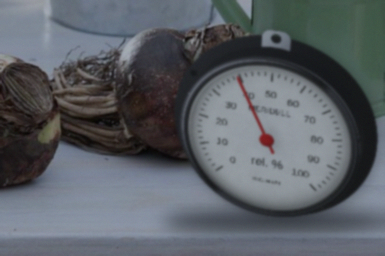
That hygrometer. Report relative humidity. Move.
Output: 40 %
